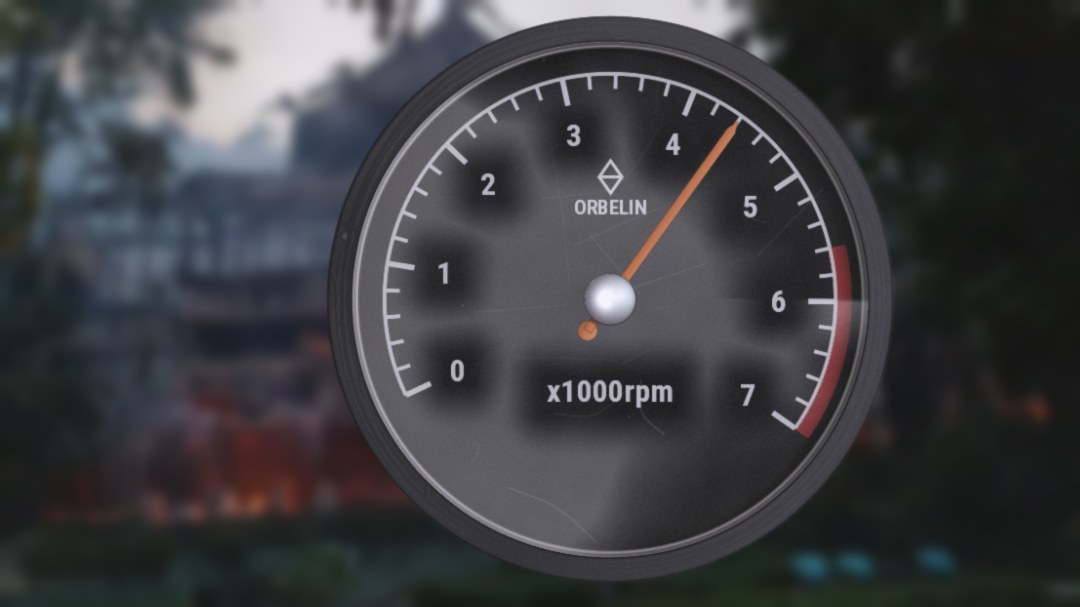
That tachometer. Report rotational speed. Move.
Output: 4400 rpm
